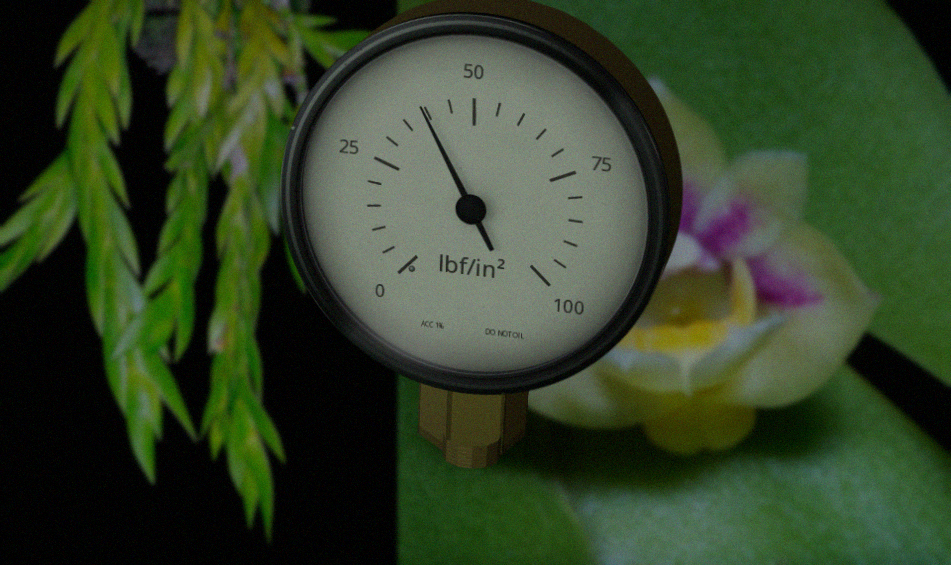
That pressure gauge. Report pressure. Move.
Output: 40 psi
